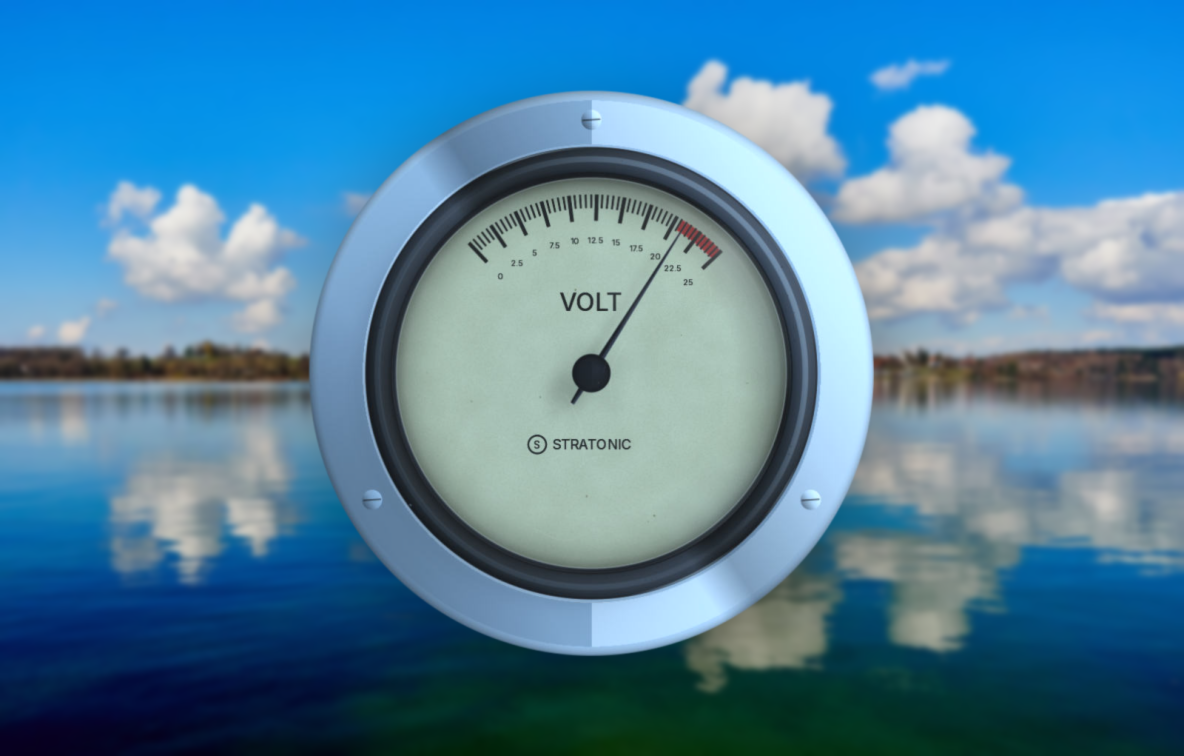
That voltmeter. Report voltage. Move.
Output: 21 V
